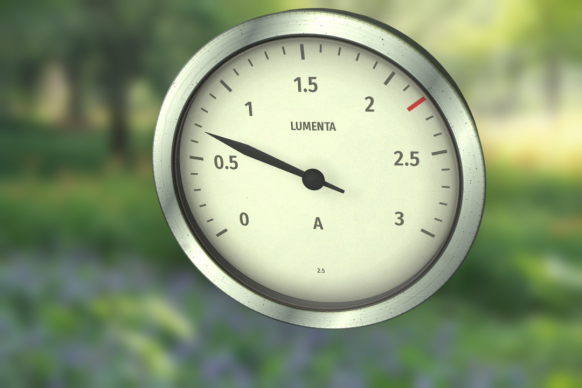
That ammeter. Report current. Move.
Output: 0.7 A
